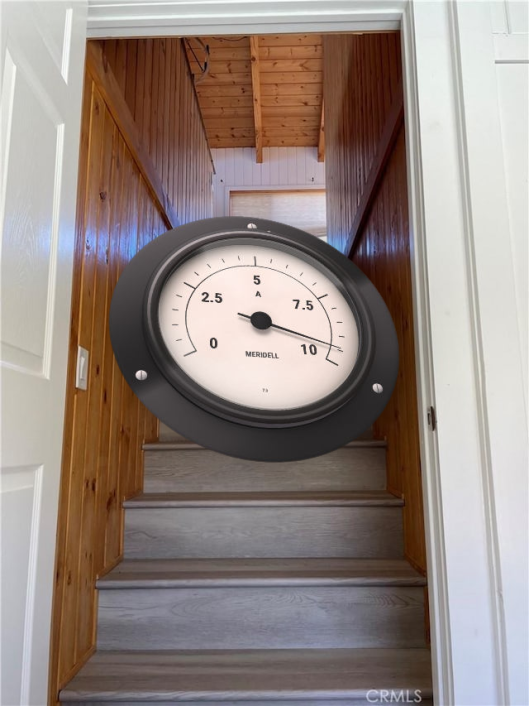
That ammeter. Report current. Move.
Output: 9.5 A
